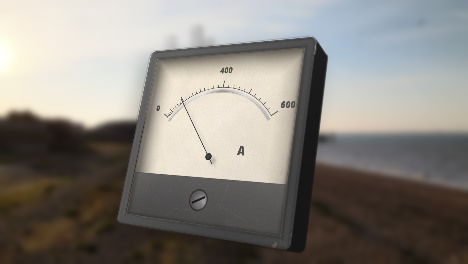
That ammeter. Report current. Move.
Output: 200 A
